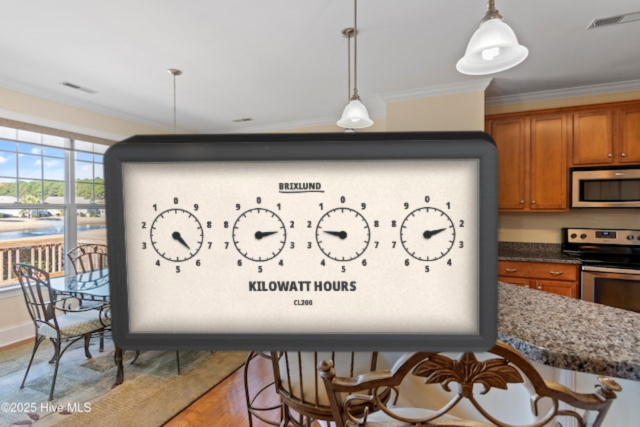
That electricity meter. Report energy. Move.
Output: 6222 kWh
